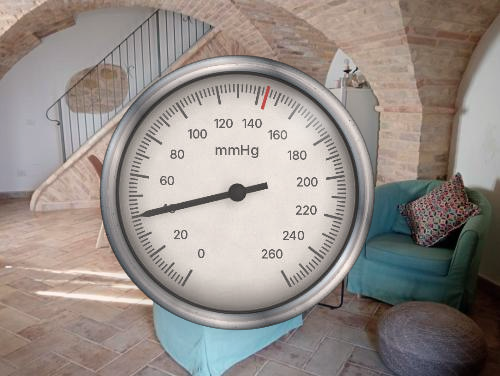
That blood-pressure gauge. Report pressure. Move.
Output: 40 mmHg
